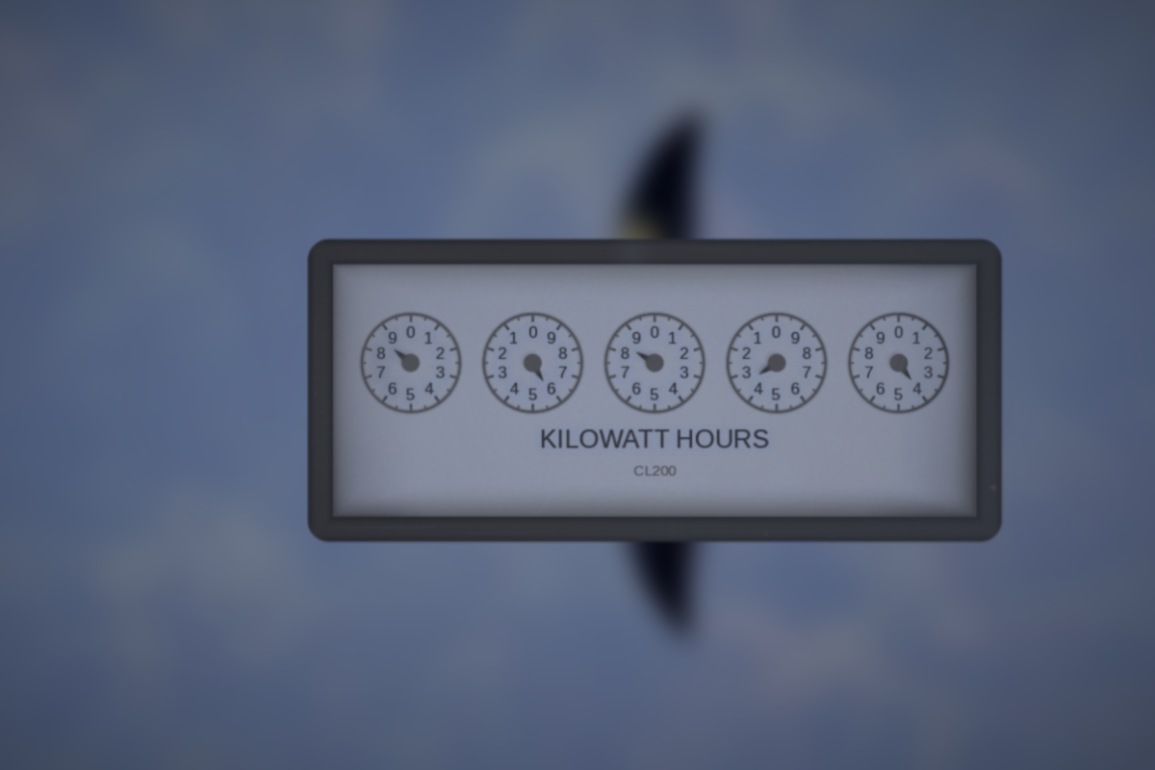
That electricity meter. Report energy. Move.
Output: 85834 kWh
